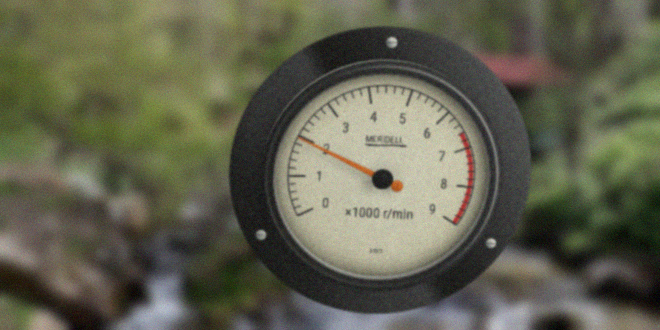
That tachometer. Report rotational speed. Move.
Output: 2000 rpm
